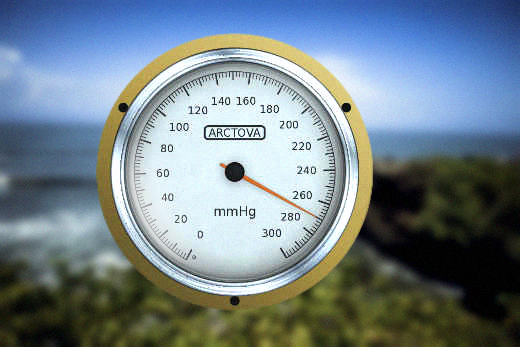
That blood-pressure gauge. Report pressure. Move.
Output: 270 mmHg
